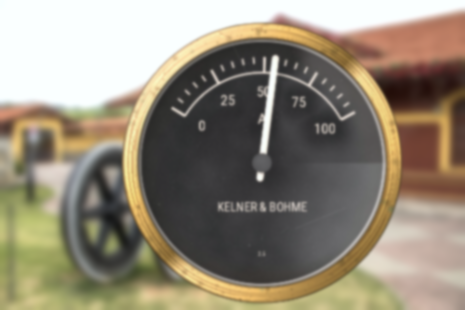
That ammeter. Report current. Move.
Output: 55 A
